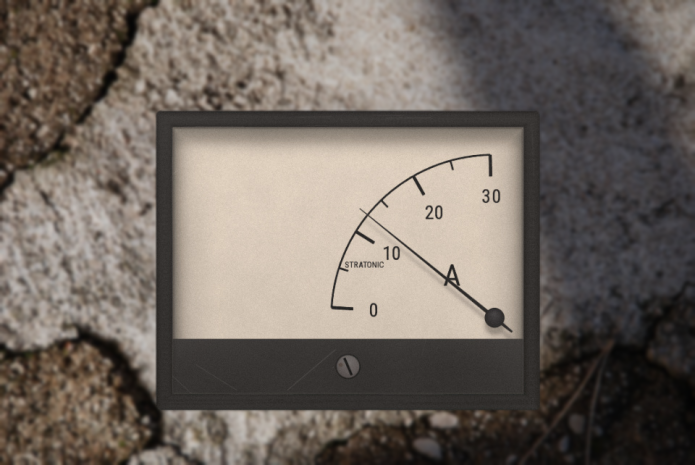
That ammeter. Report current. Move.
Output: 12.5 A
